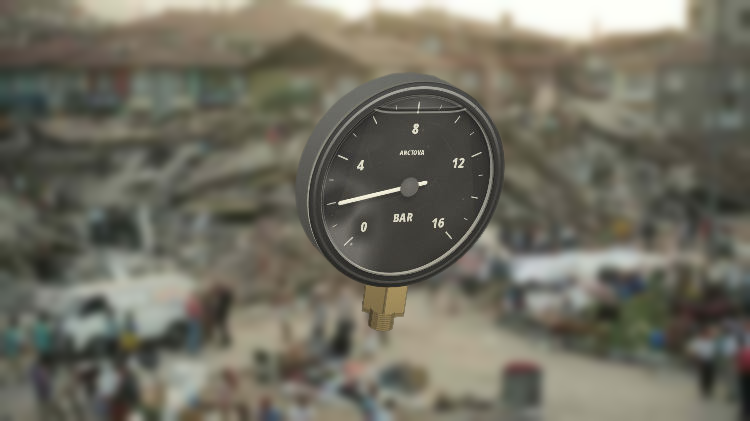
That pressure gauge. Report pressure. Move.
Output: 2 bar
